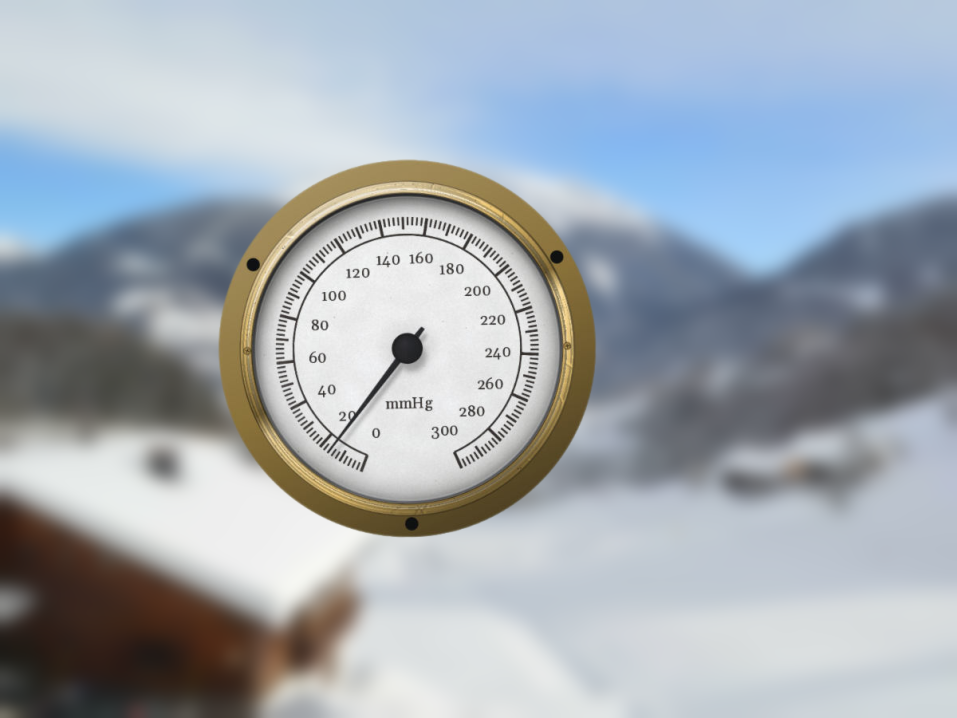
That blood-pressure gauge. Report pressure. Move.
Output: 16 mmHg
